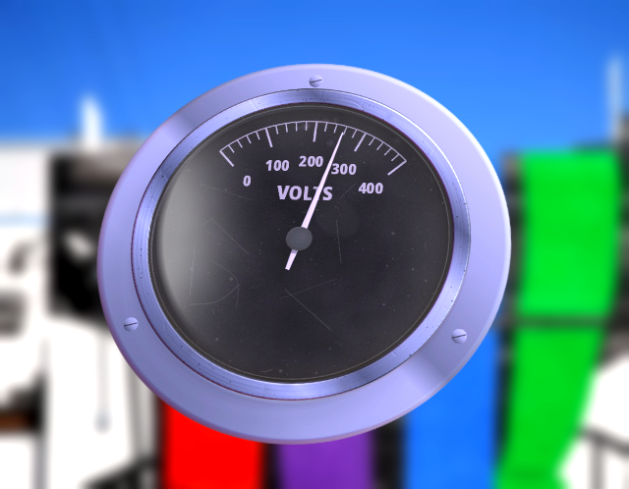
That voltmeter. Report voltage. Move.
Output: 260 V
